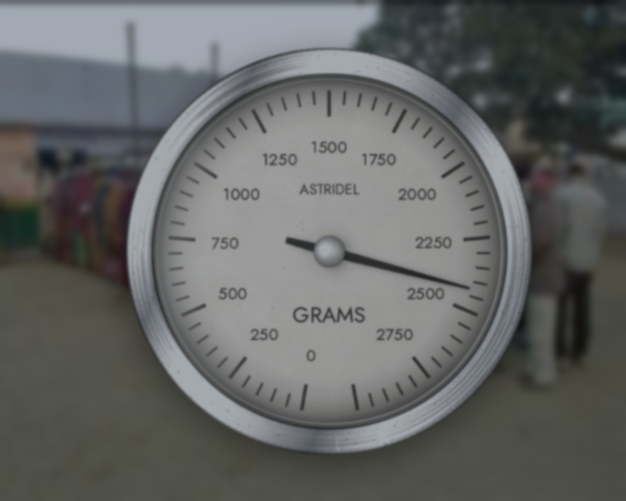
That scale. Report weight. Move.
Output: 2425 g
